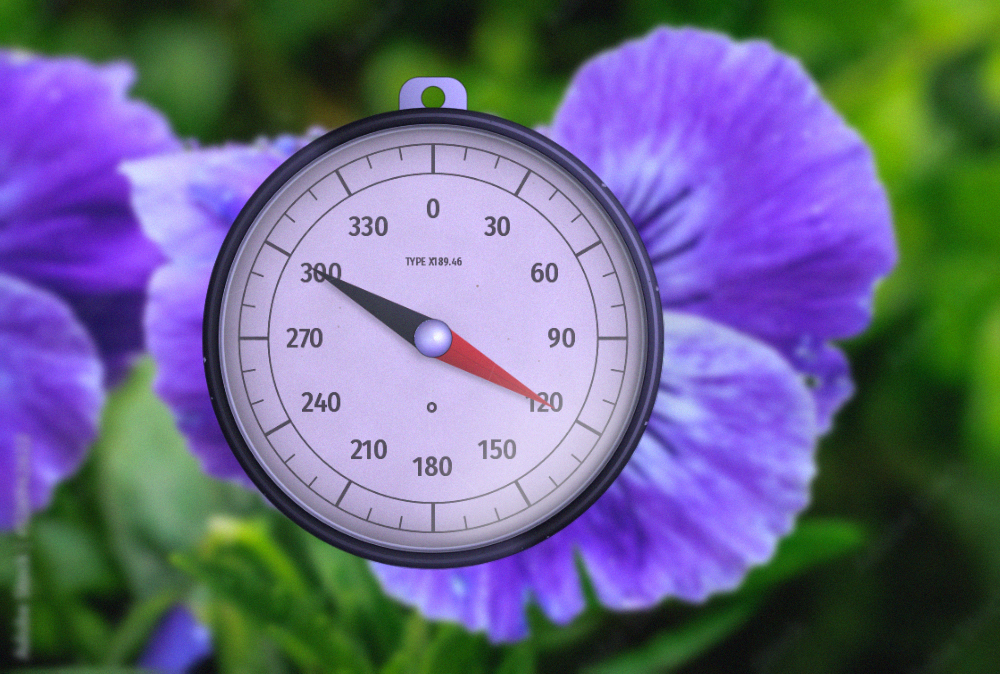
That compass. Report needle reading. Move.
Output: 120 °
